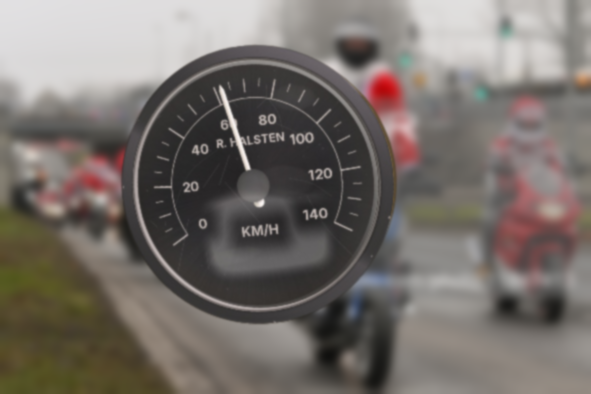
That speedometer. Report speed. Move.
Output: 62.5 km/h
